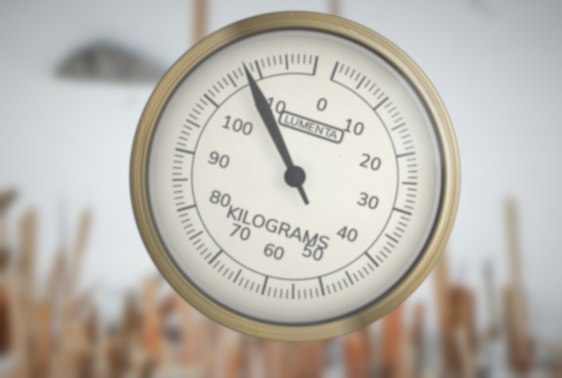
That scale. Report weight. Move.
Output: 108 kg
